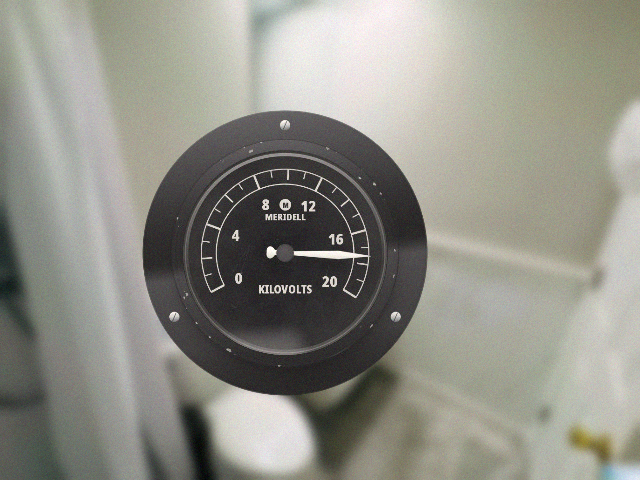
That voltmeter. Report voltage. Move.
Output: 17.5 kV
